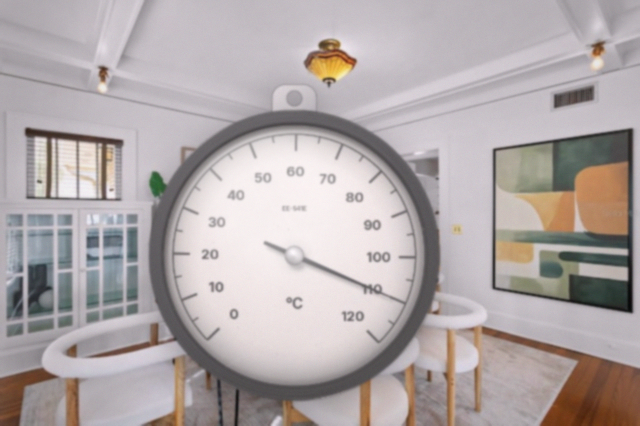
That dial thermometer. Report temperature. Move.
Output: 110 °C
